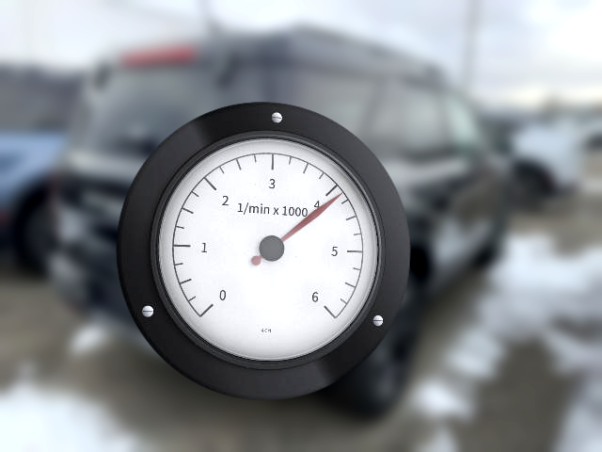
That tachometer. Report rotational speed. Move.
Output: 4125 rpm
